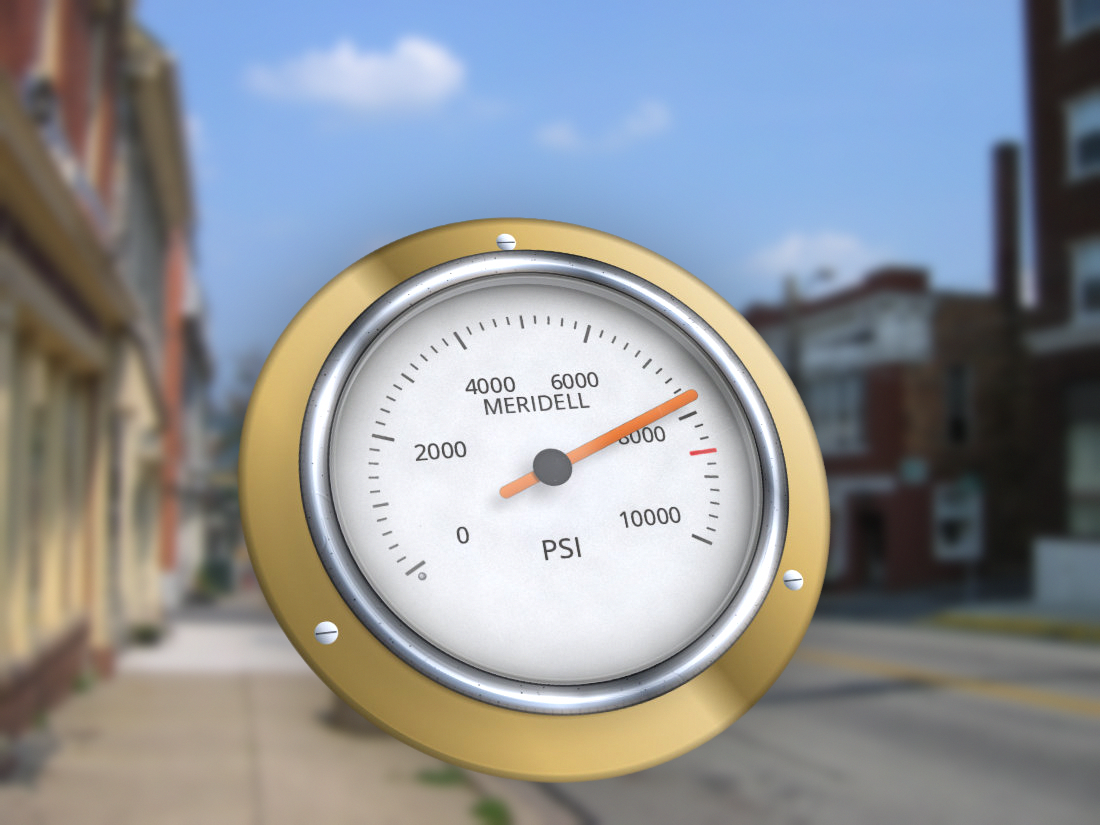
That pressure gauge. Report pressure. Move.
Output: 7800 psi
